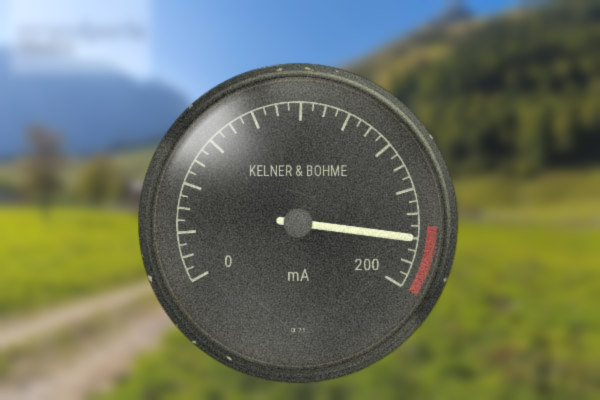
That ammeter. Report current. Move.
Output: 180 mA
